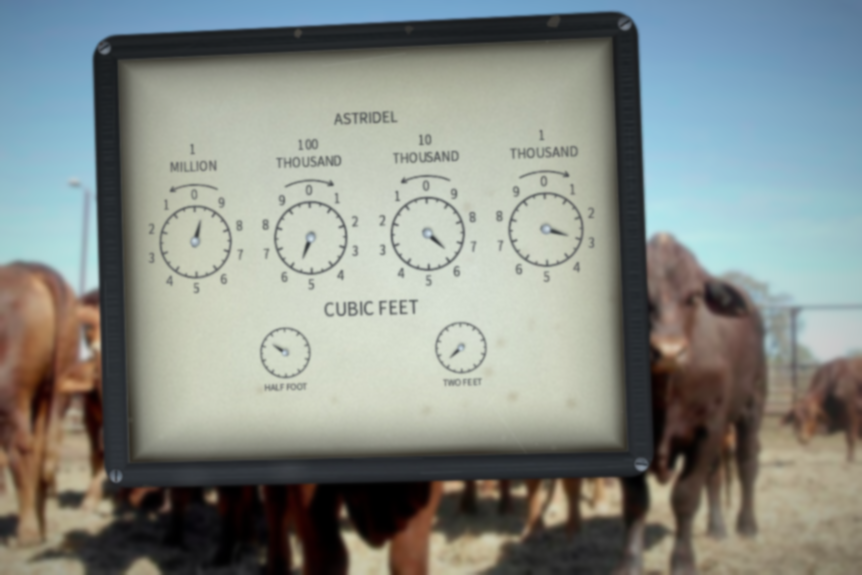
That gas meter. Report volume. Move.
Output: 956300 ft³
